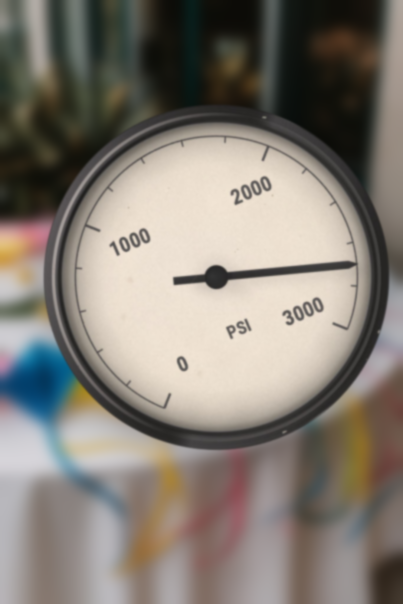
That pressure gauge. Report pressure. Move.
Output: 2700 psi
